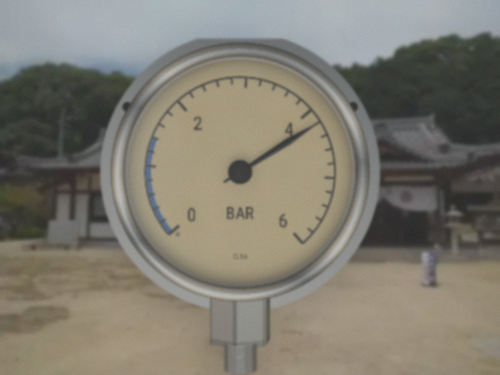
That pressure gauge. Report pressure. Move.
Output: 4.2 bar
